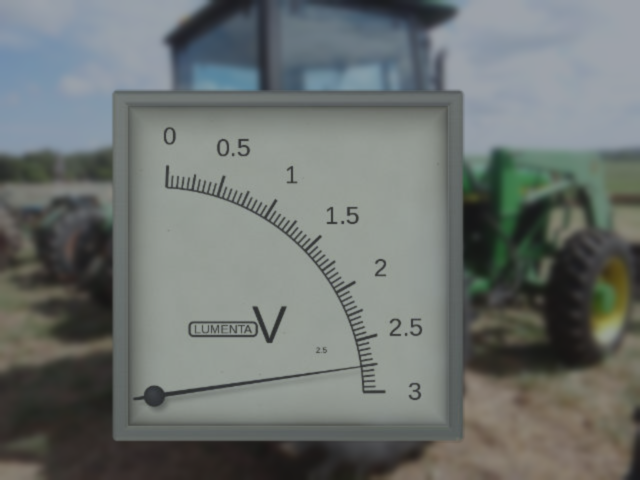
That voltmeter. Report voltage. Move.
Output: 2.75 V
